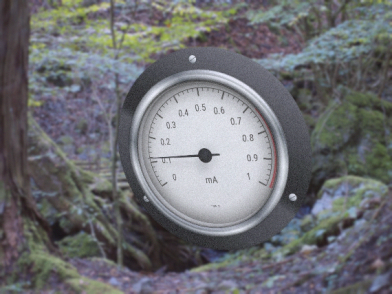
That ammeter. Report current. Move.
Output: 0.12 mA
